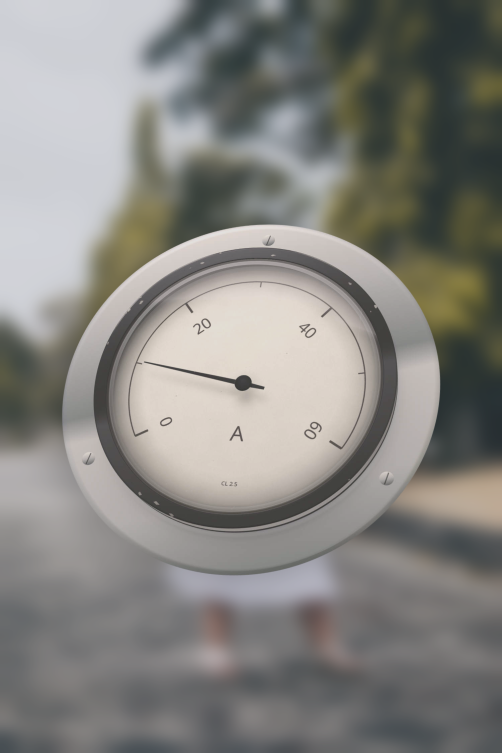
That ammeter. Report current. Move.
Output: 10 A
